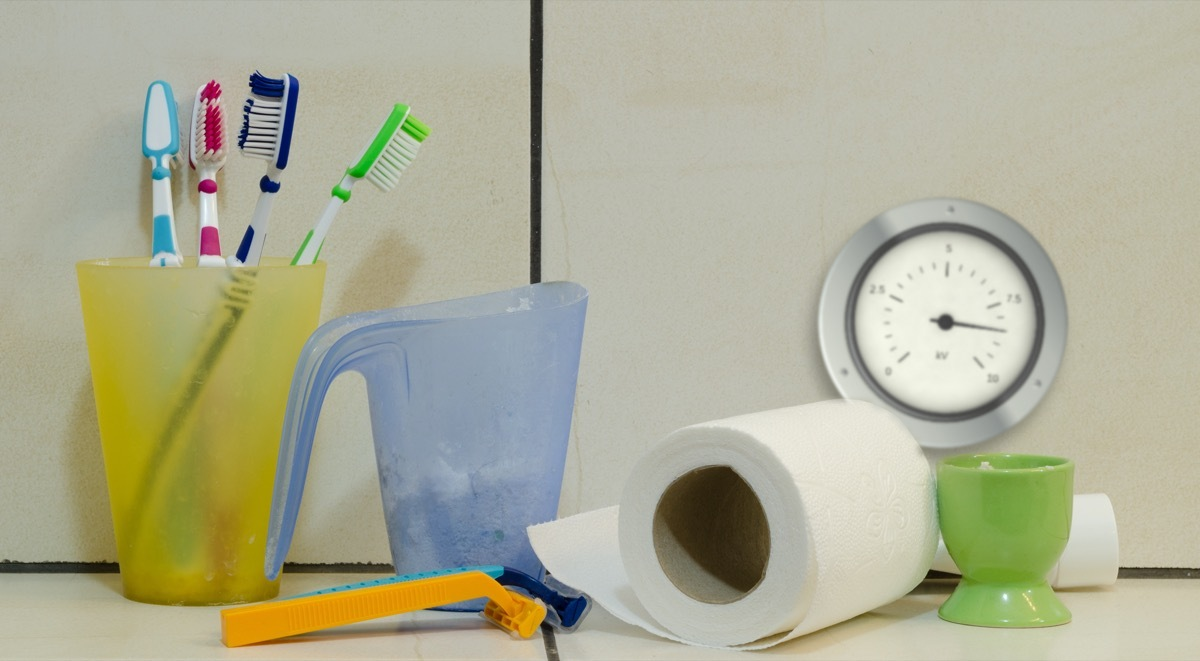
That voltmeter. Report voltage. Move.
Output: 8.5 kV
